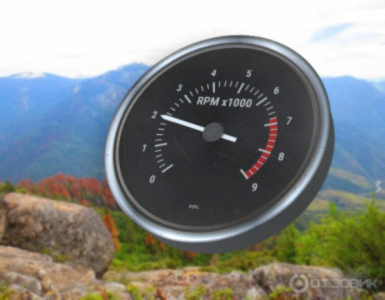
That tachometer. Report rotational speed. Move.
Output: 2000 rpm
